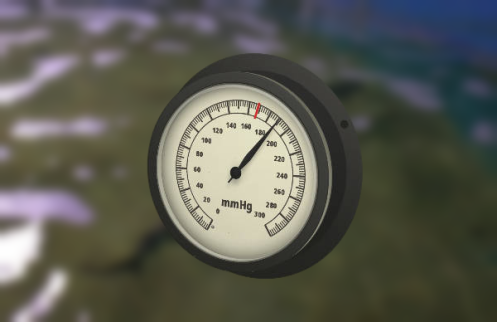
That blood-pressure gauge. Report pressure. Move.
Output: 190 mmHg
